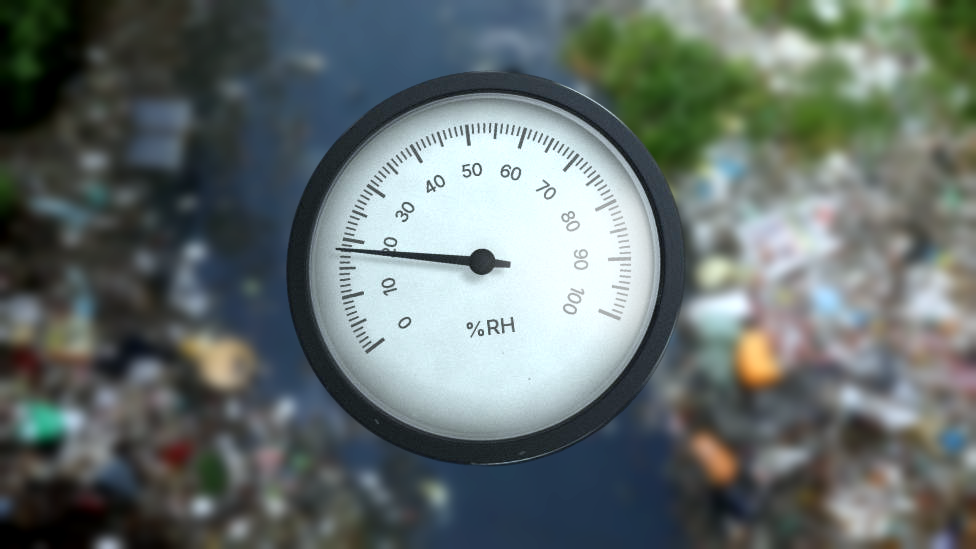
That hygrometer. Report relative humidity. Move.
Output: 18 %
